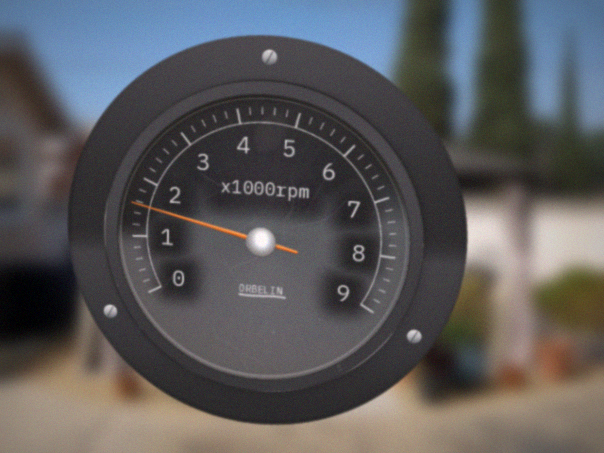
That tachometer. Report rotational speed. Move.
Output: 1600 rpm
